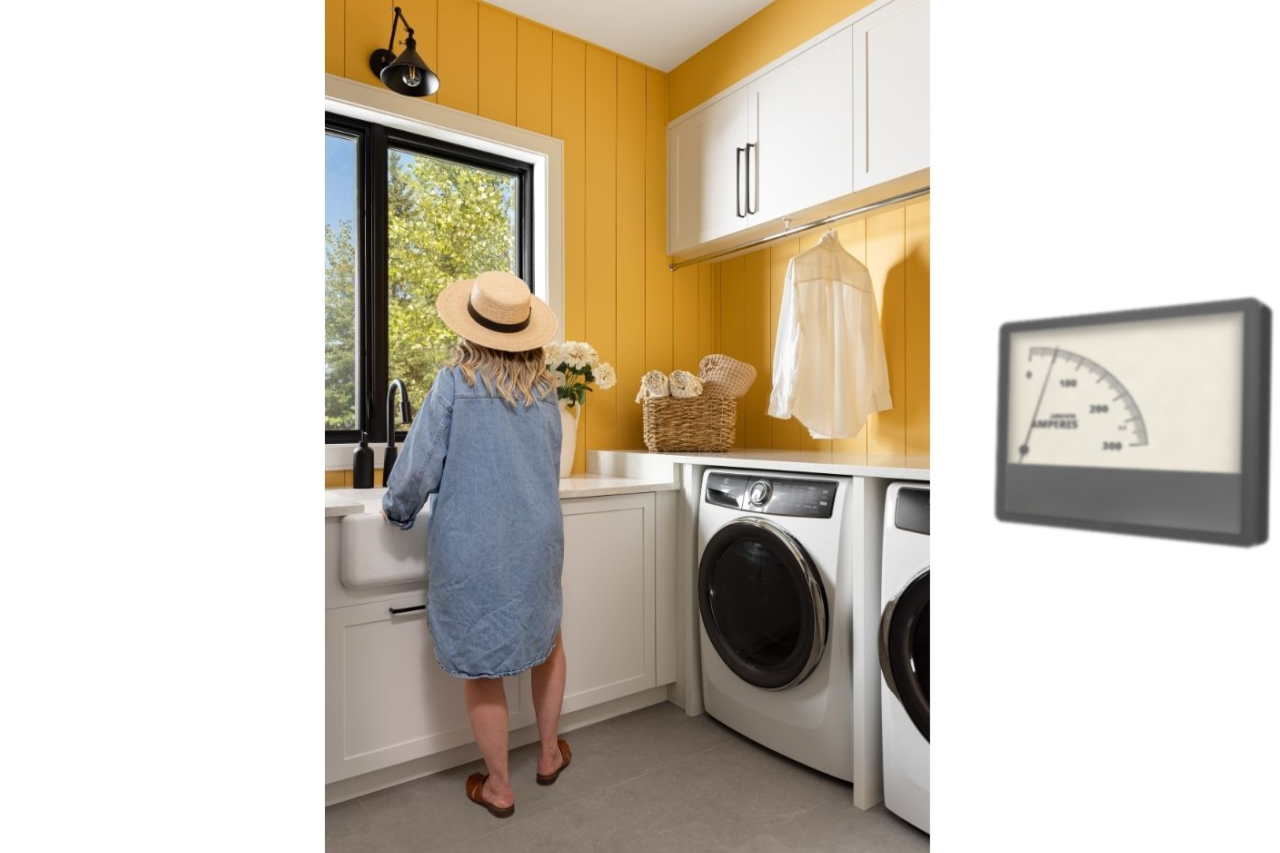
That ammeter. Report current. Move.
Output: 50 A
